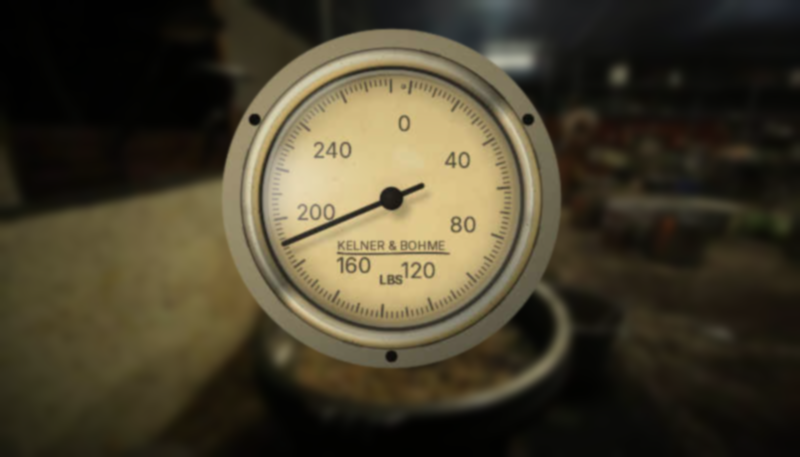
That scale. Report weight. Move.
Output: 190 lb
